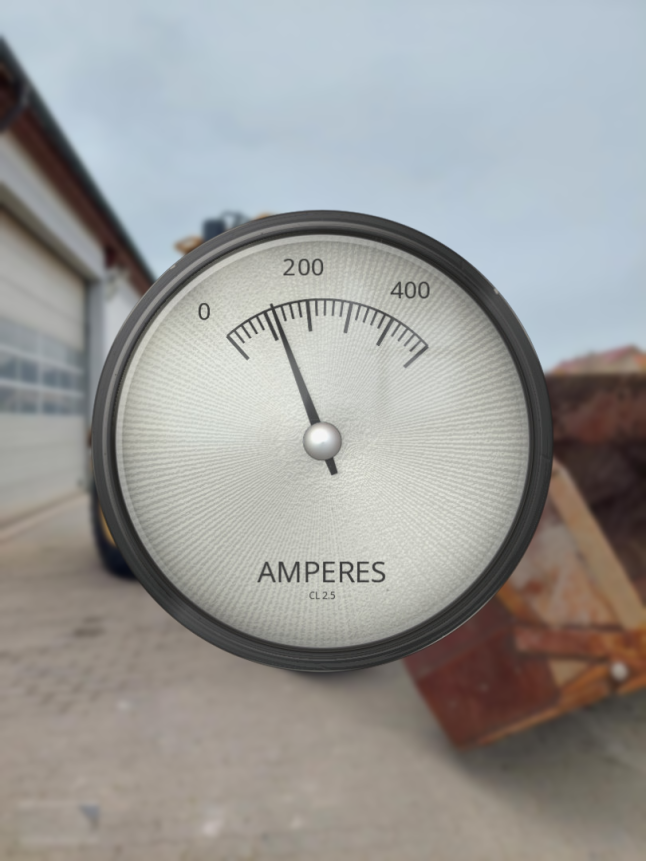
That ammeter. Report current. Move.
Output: 120 A
